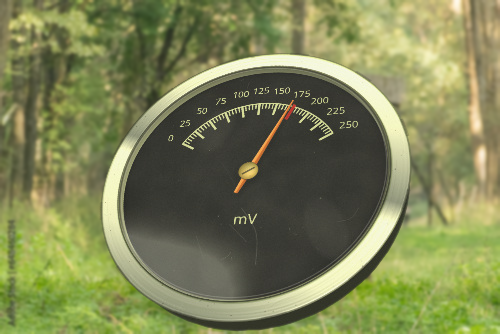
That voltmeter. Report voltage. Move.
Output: 175 mV
